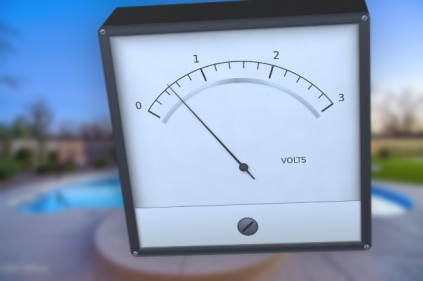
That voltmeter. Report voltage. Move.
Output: 0.5 V
